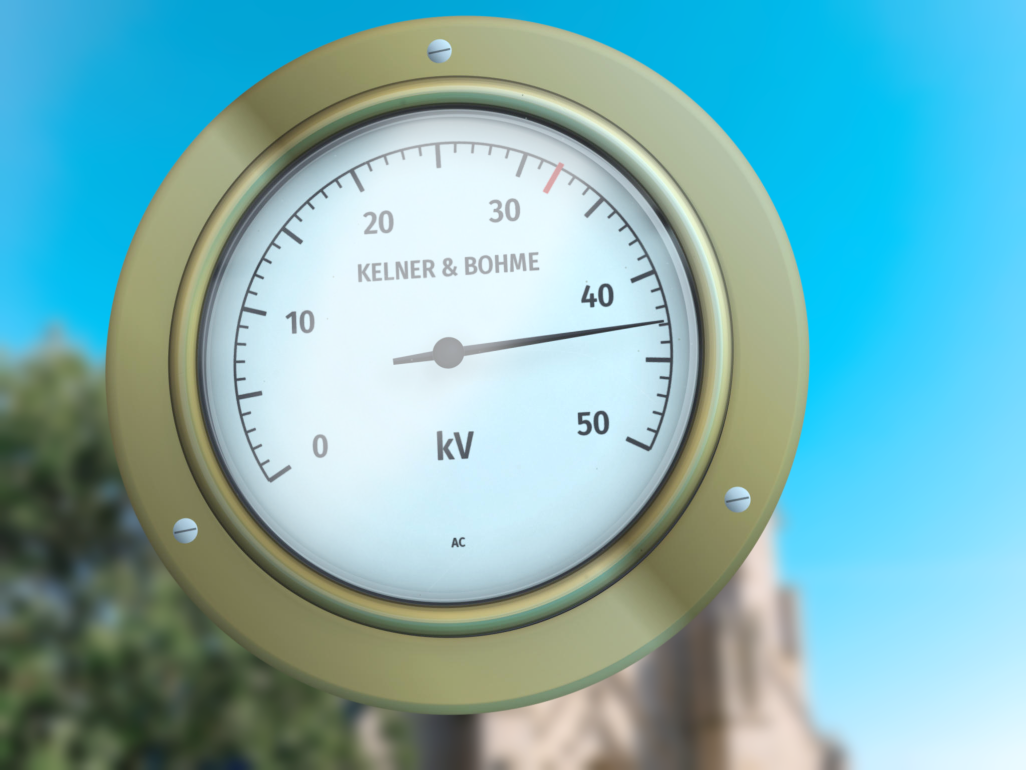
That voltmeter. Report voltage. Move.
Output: 43 kV
